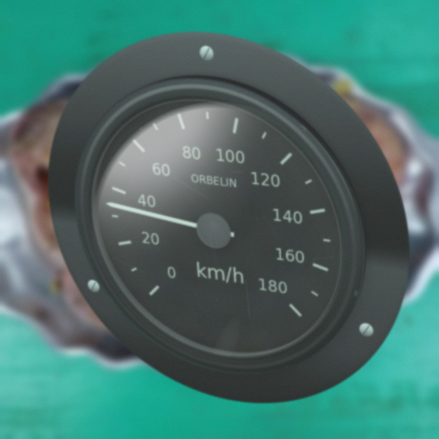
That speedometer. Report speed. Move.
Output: 35 km/h
